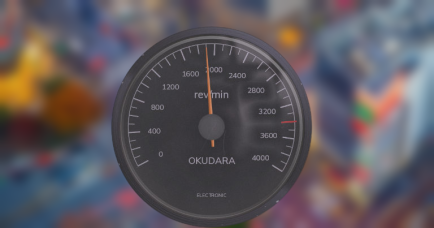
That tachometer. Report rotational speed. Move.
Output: 1900 rpm
